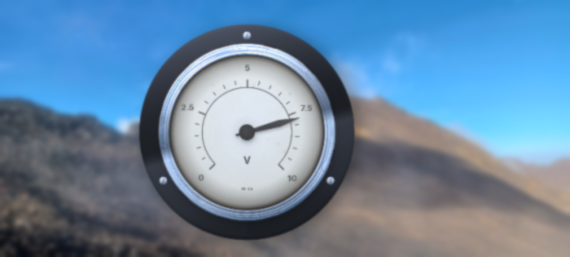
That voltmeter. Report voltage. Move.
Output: 7.75 V
